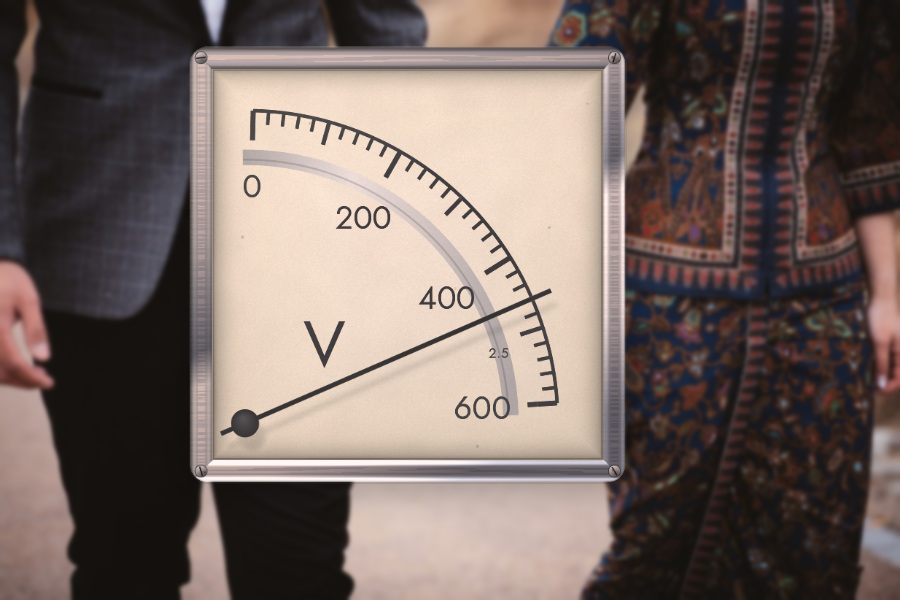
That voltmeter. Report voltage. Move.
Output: 460 V
